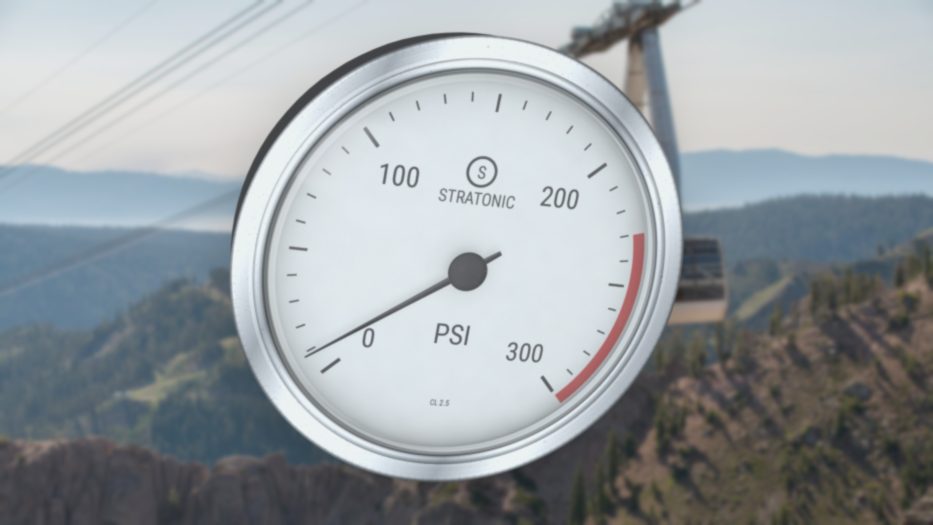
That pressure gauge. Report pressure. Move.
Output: 10 psi
